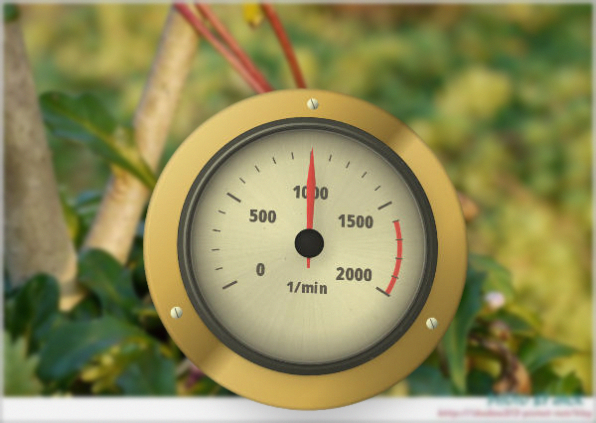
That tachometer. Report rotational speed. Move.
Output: 1000 rpm
